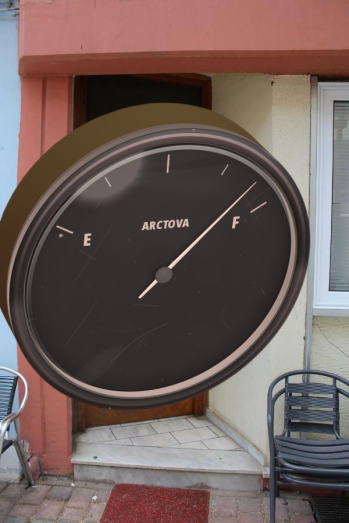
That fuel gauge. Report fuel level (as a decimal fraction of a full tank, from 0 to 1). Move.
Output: 0.875
